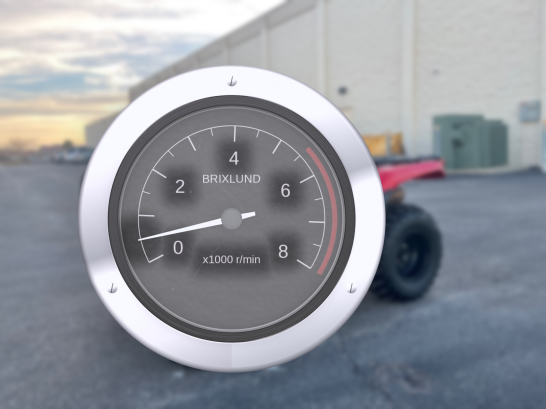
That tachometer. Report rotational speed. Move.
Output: 500 rpm
